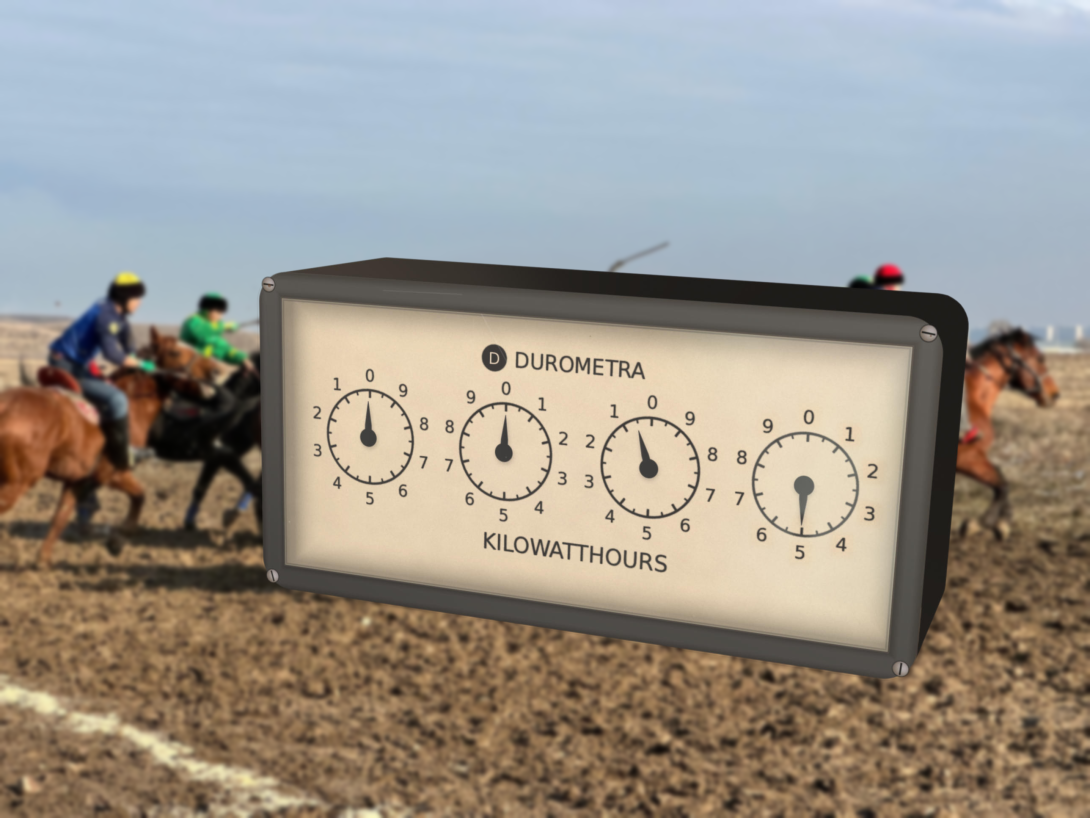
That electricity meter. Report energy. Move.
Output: 5 kWh
